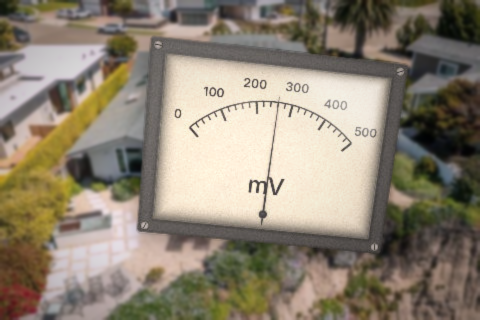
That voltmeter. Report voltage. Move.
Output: 260 mV
